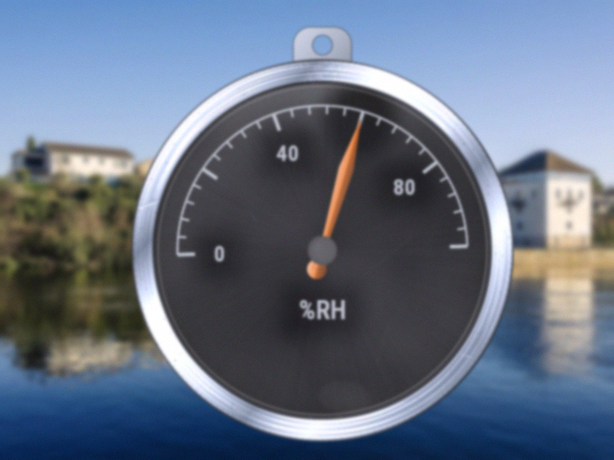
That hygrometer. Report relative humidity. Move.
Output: 60 %
